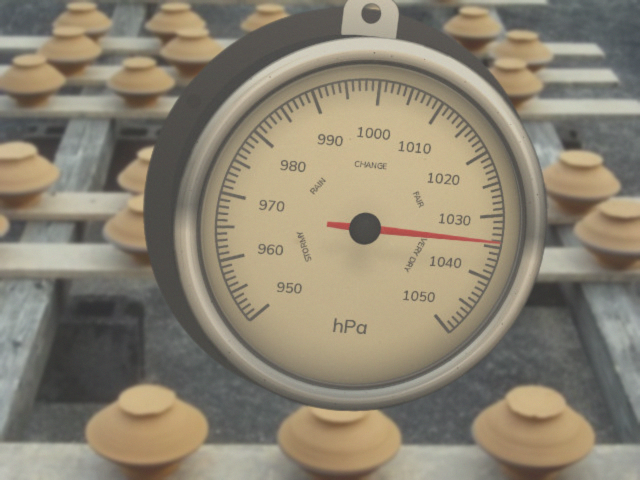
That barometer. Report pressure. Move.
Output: 1034 hPa
